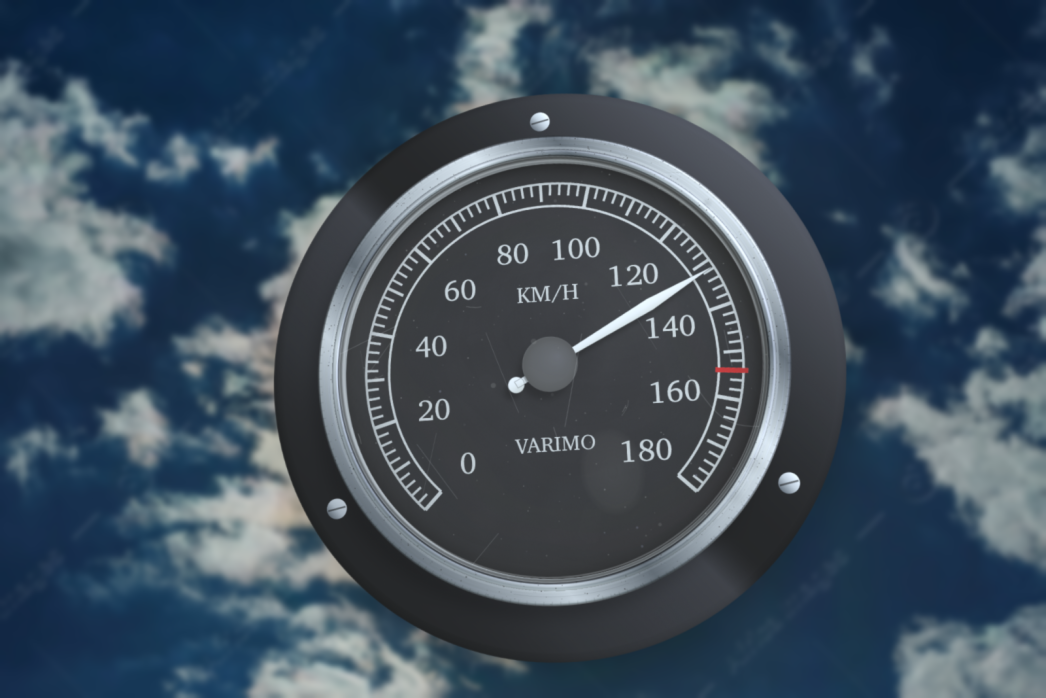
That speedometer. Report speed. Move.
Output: 132 km/h
